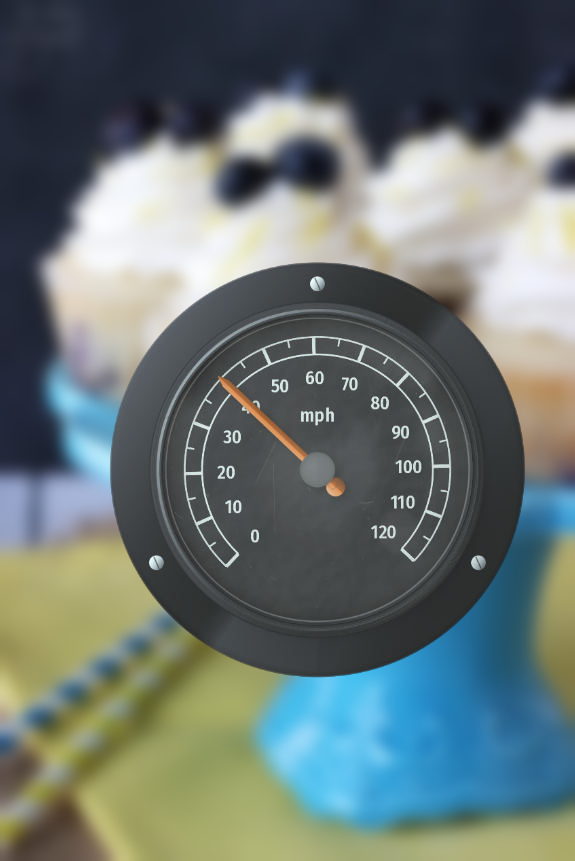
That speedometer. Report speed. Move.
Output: 40 mph
